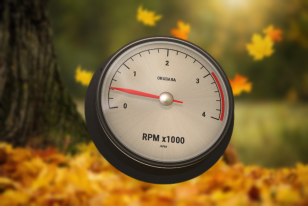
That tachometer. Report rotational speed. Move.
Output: 400 rpm
